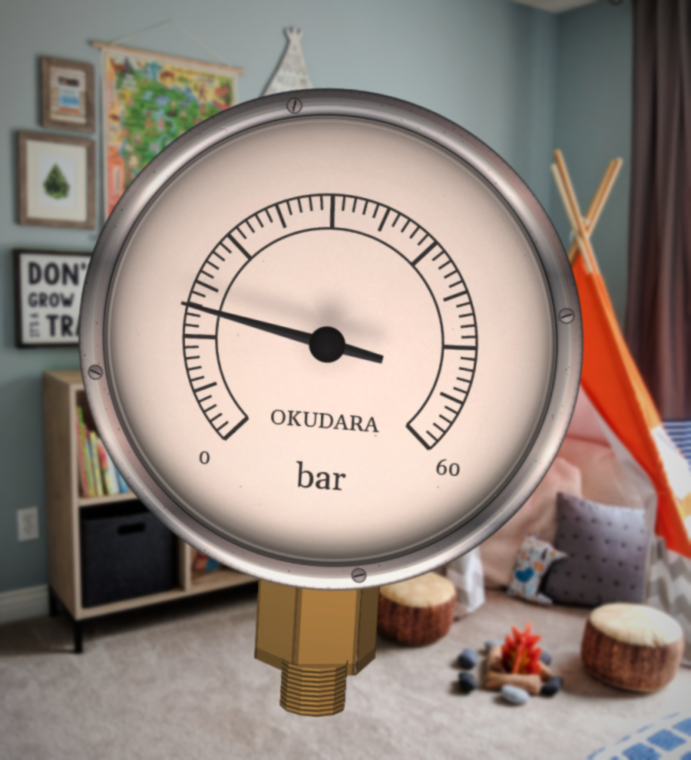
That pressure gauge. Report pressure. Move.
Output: 13 bar
